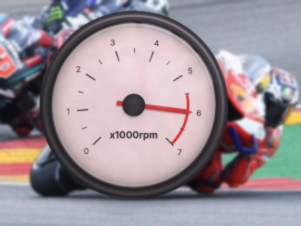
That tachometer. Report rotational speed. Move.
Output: 6000 rpm
